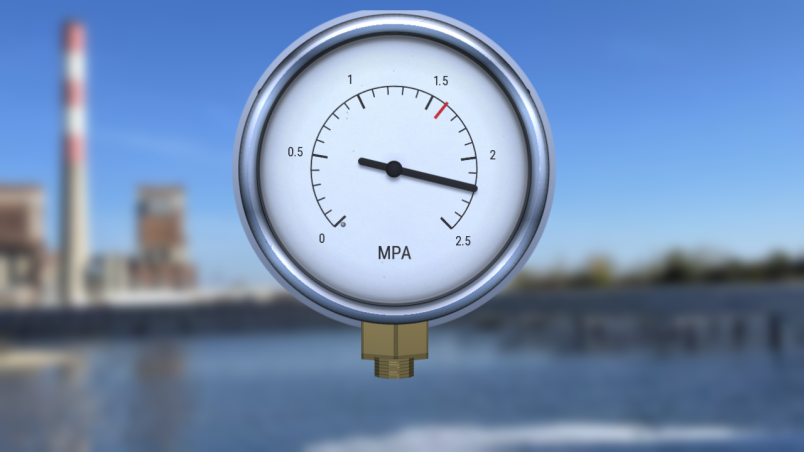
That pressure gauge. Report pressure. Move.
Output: 2.2 MPa
